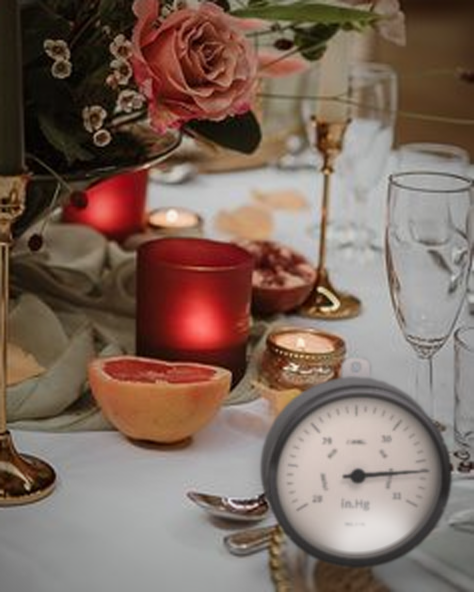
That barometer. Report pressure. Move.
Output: 30.6 inHg
